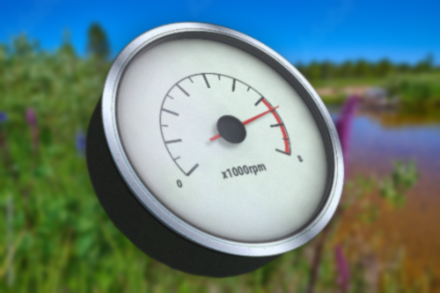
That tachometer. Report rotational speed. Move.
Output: 6500 rpm
